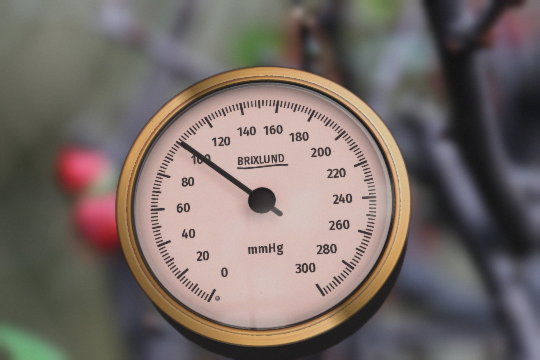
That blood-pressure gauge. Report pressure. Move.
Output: 100 mmHg
